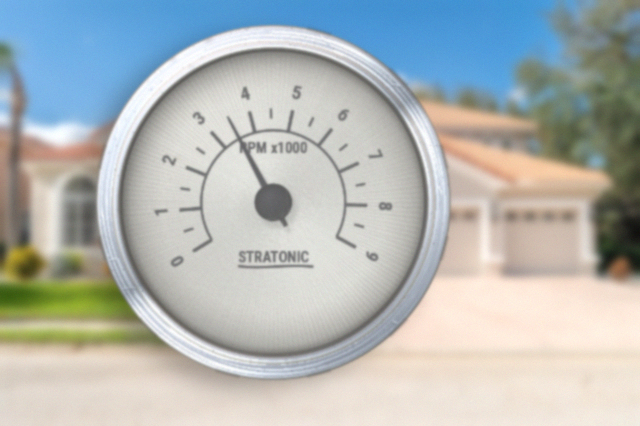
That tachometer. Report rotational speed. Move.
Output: 3500 rpm
